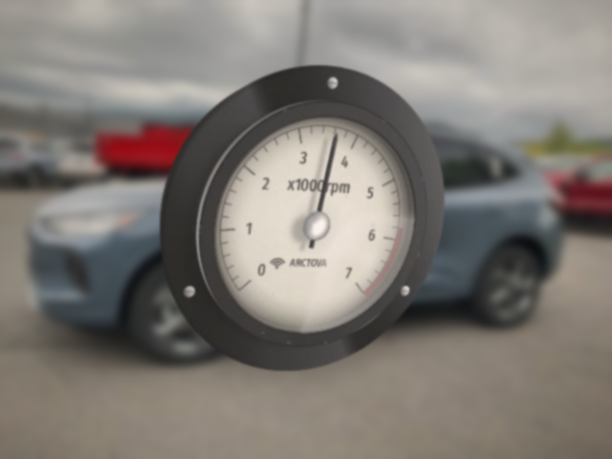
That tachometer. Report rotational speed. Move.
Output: 3600 rpm
